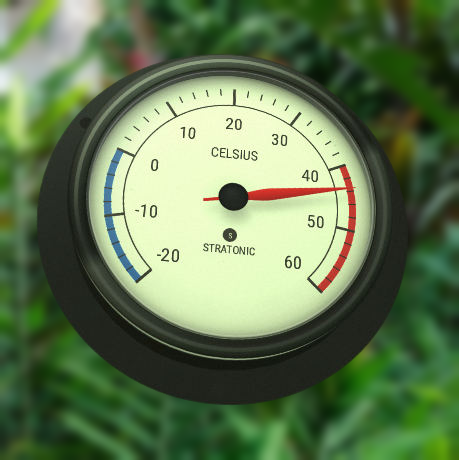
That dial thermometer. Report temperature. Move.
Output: 44 °C
